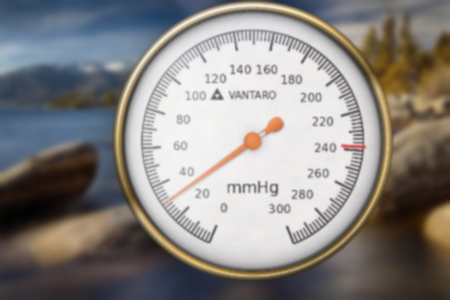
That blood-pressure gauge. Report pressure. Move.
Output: 30 mmHg
